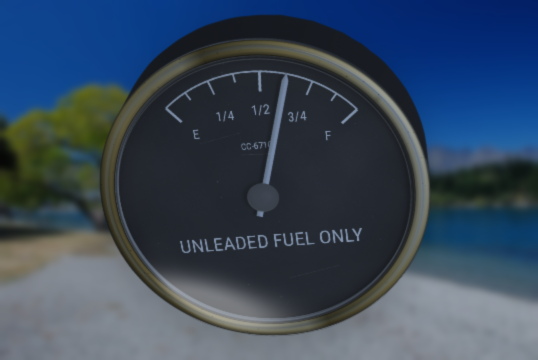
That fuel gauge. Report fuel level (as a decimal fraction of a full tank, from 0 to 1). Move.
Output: 0.625
